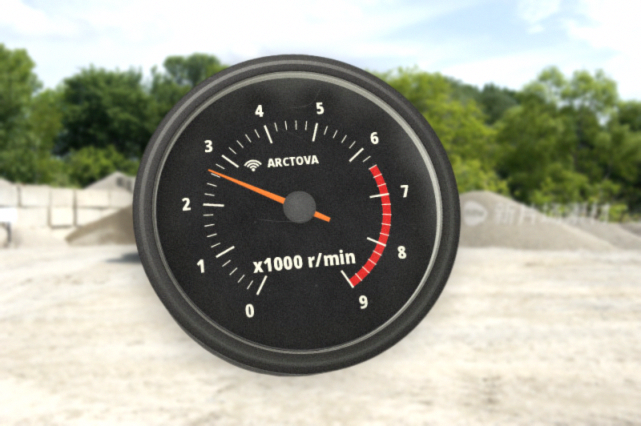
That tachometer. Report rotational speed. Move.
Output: 2600 rpm
